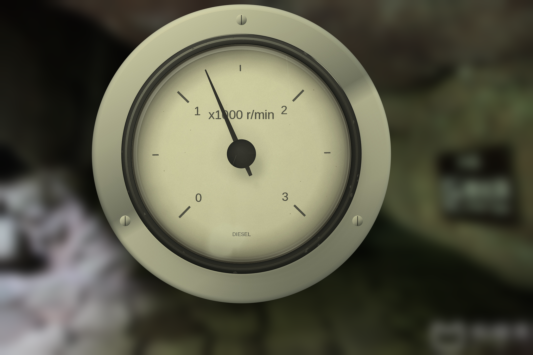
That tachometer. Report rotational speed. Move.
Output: 1250 rpm
